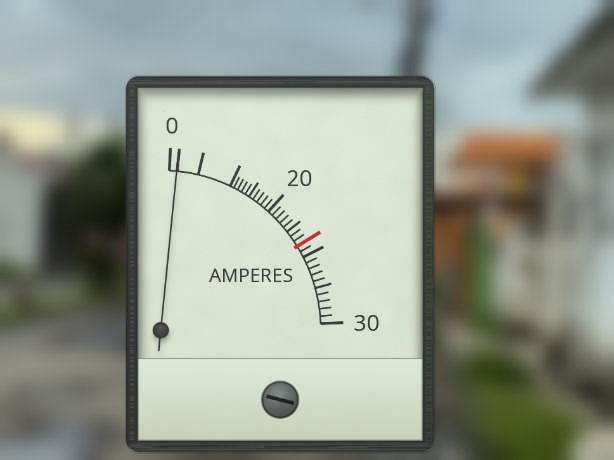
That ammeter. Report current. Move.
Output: 5 A
